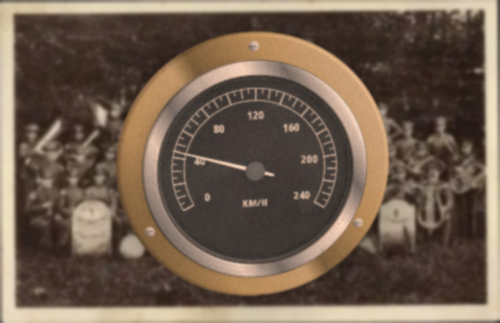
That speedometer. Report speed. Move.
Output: 45 km/h
